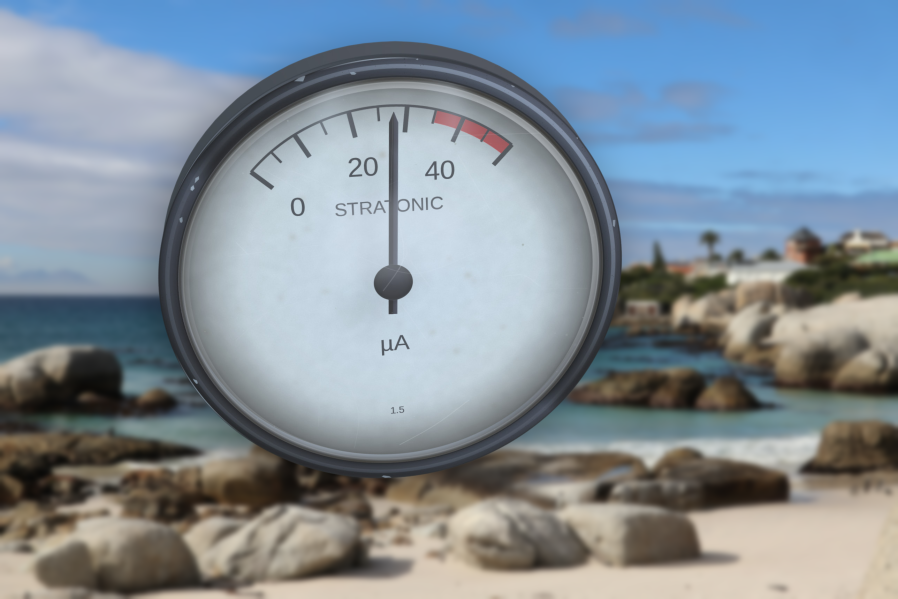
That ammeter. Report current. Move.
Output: 27.5 µA
